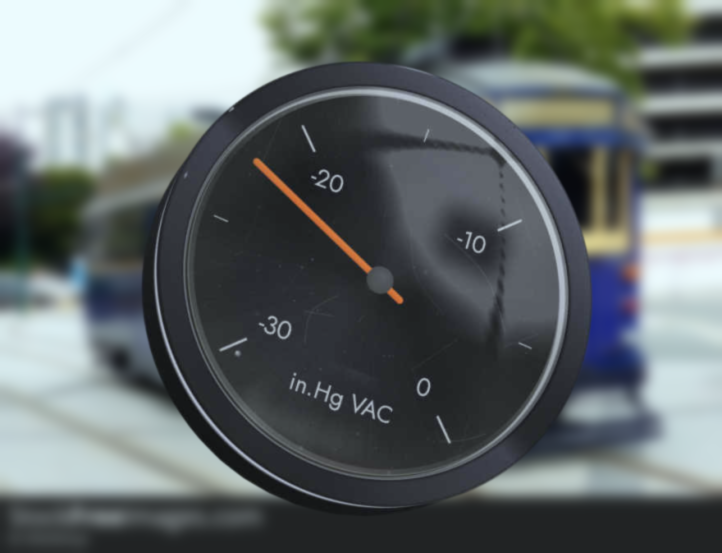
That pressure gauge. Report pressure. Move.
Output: -22.5 inHg
